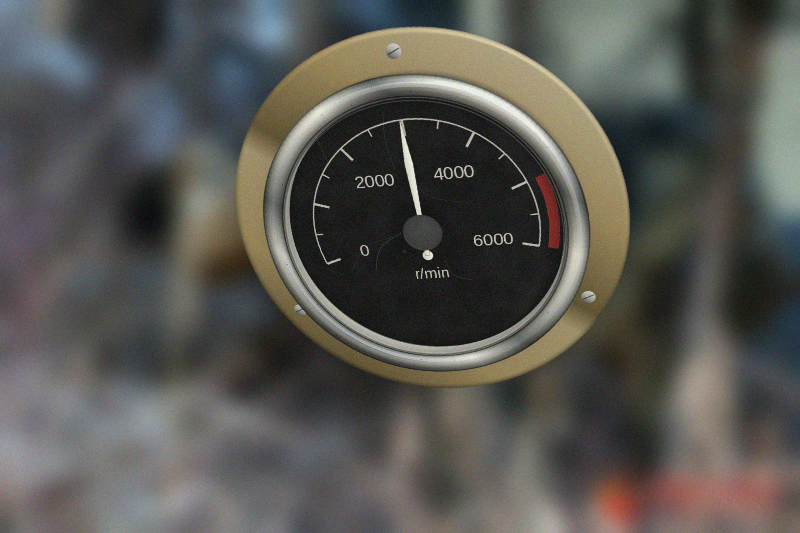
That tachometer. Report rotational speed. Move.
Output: 3000 rpm
